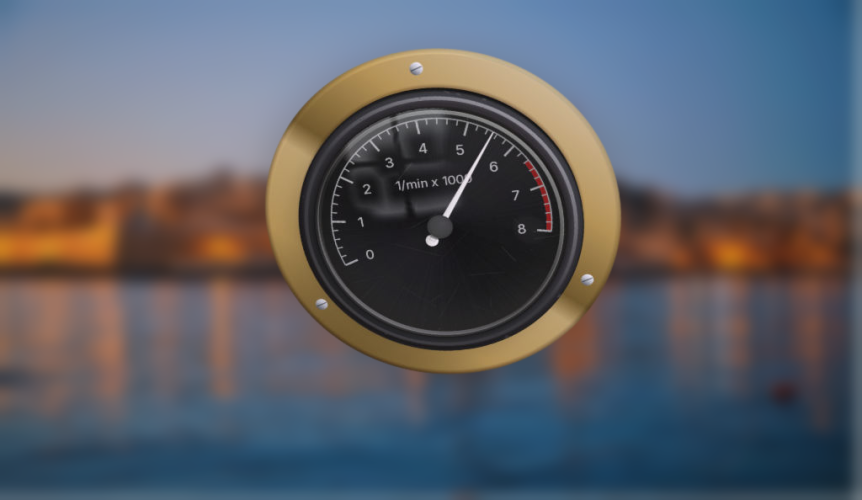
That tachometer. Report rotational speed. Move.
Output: 5500 rpm
